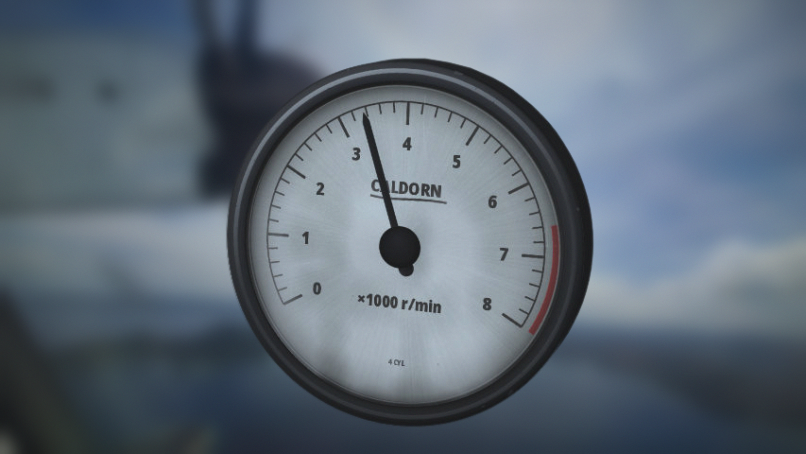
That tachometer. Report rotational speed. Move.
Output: 3400 rpm
